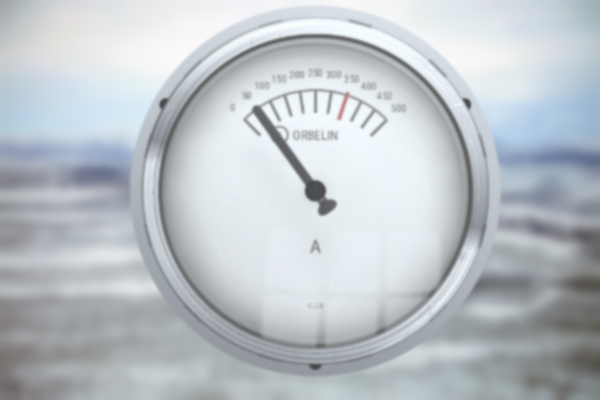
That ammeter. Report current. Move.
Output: 50 A
